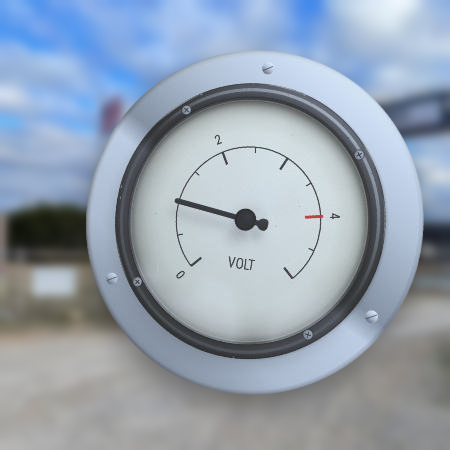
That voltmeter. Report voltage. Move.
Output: 1 V
